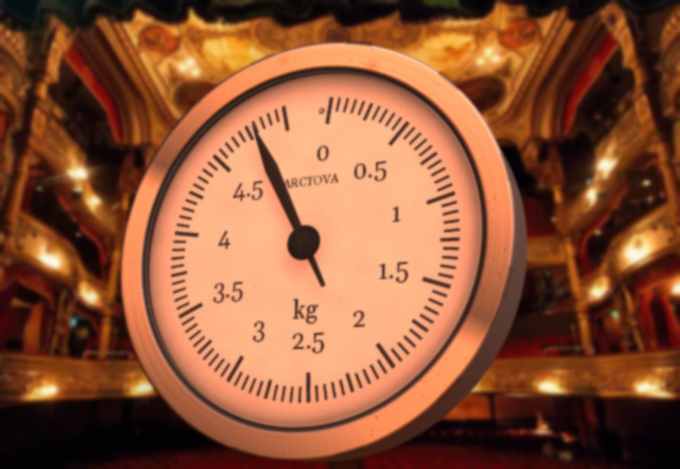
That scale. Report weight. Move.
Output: 4.8 kg
